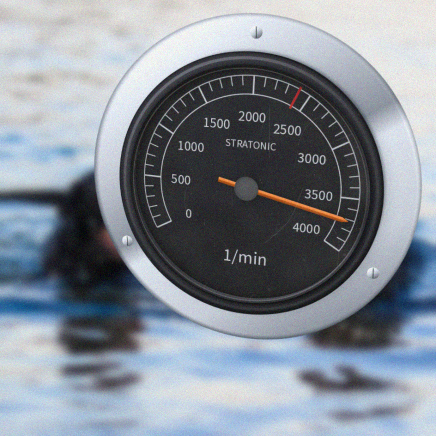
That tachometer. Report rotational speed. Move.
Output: 3700 rpm
